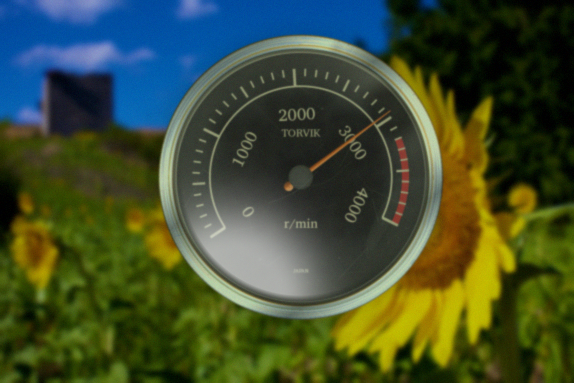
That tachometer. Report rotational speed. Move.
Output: 2950 rpm
